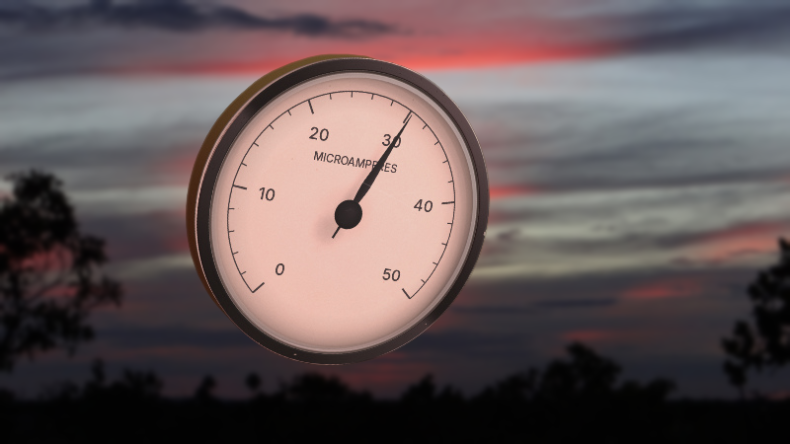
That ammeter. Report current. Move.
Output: 30 µA
